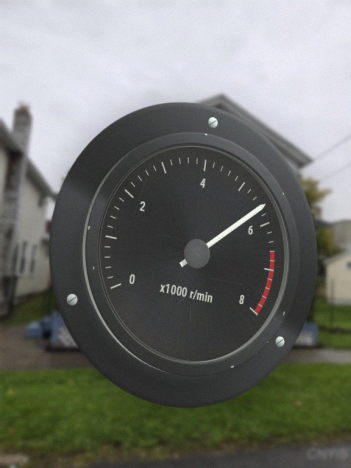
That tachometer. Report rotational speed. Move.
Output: 5600 rpm
